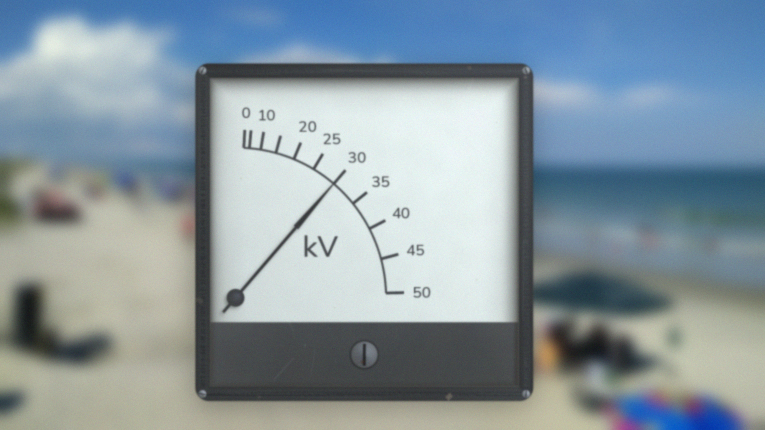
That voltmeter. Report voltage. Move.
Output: 30 kV
